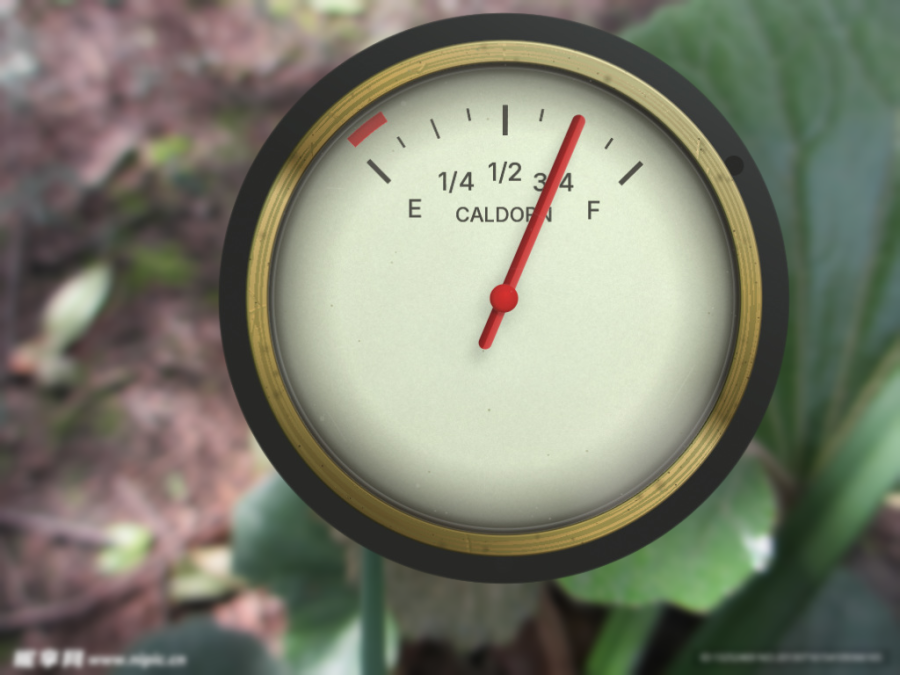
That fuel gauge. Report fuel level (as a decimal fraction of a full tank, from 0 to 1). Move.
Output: 0.75
